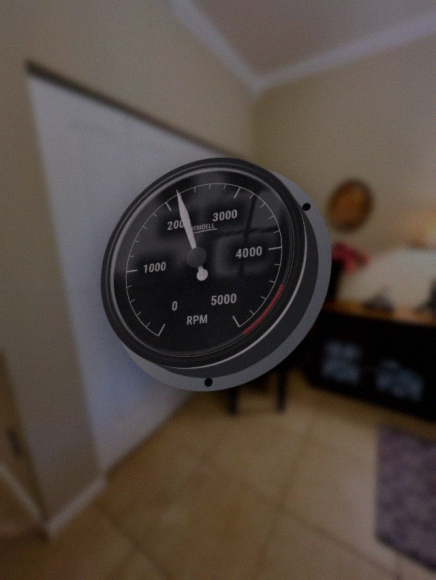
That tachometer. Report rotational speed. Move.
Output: 2200 rpm
